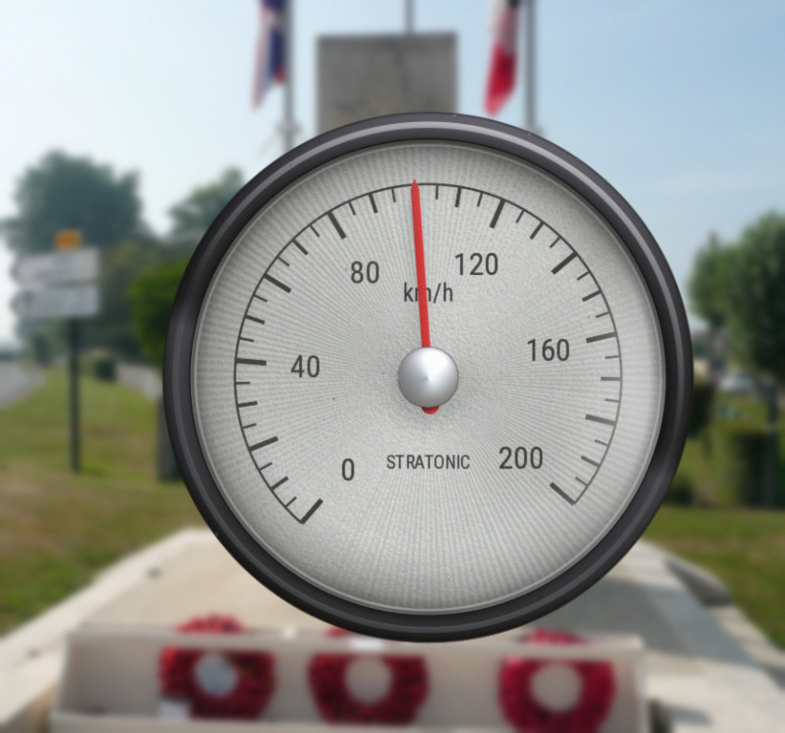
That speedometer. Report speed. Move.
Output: 100 km/h
